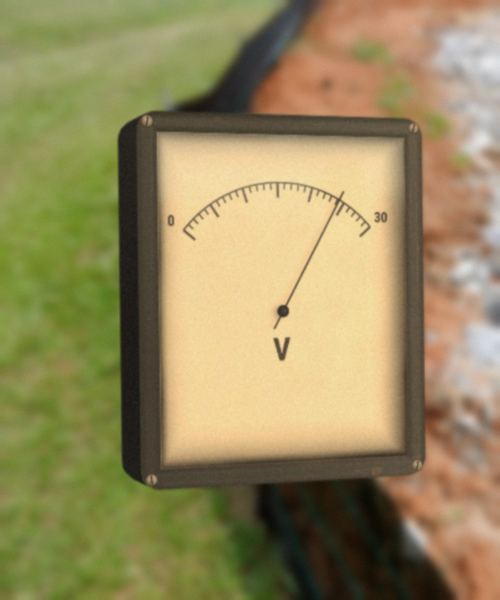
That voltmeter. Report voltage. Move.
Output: 24 V
